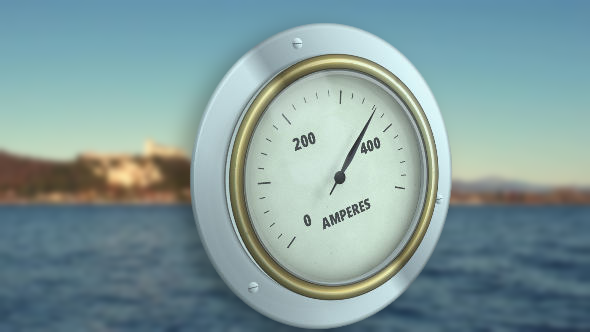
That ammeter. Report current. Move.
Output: 360 A
